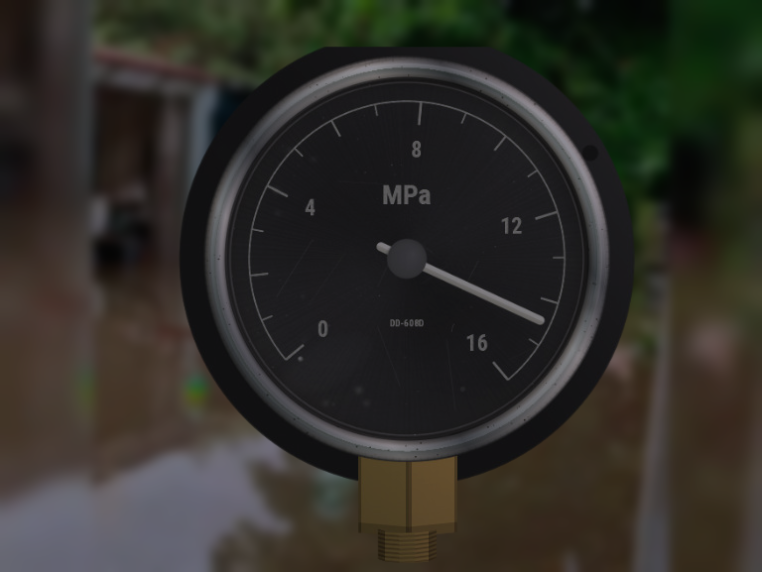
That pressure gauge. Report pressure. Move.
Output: 14.5 MPa
